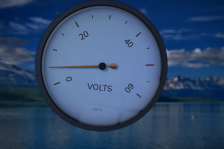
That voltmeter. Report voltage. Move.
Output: 5 V
